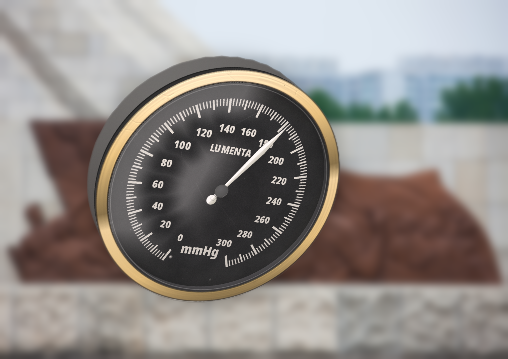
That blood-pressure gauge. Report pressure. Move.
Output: 180 mmHg
